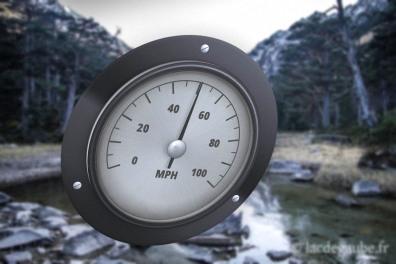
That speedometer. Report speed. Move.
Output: 50 mph
